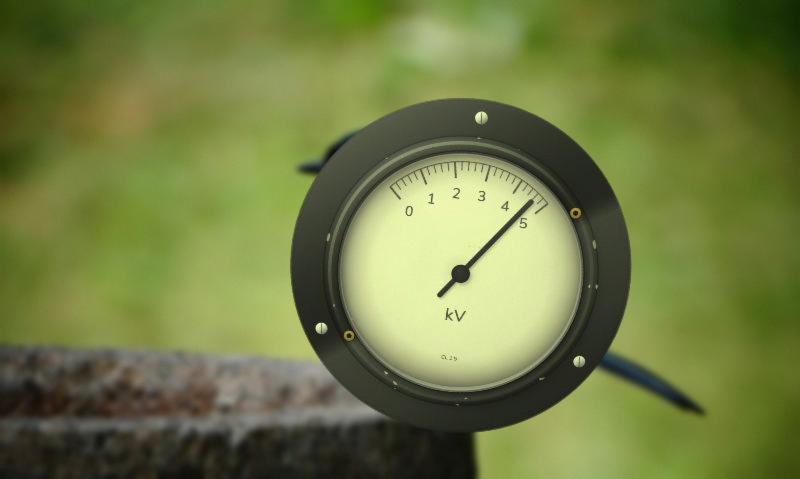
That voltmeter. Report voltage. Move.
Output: 4.6 kV
